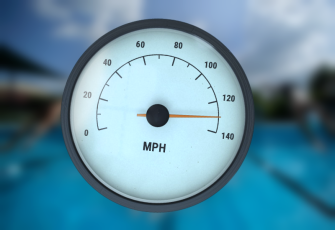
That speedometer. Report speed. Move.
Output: 130 mph
